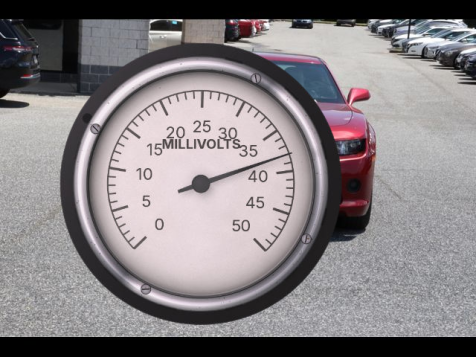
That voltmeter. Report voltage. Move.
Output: 38 mV
